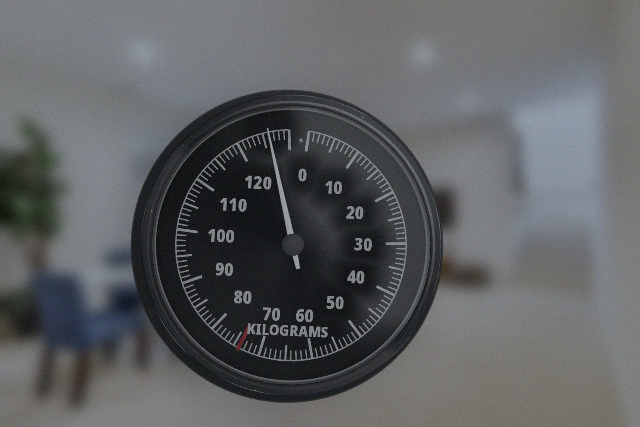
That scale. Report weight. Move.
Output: 126 kg
